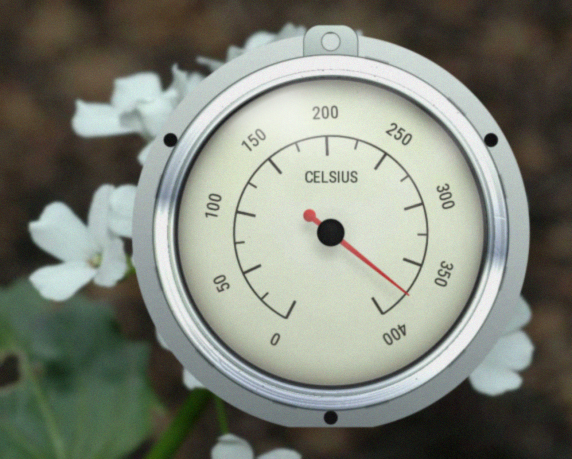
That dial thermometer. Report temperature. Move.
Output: 375 °C
